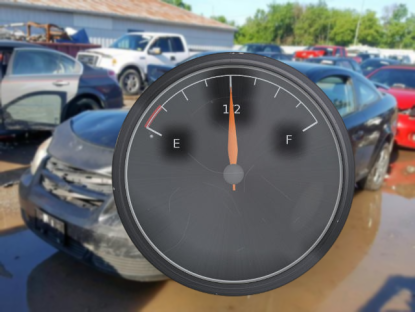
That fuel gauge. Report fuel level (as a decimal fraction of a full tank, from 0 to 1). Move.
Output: 0.5
